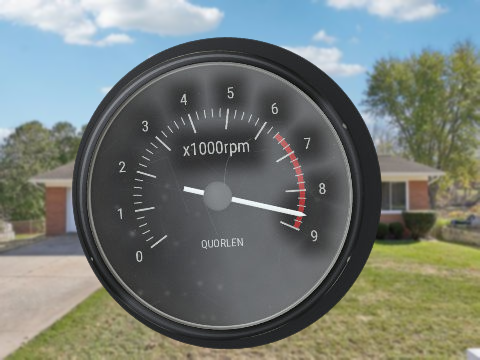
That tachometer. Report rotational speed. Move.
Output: 8600 rpm
